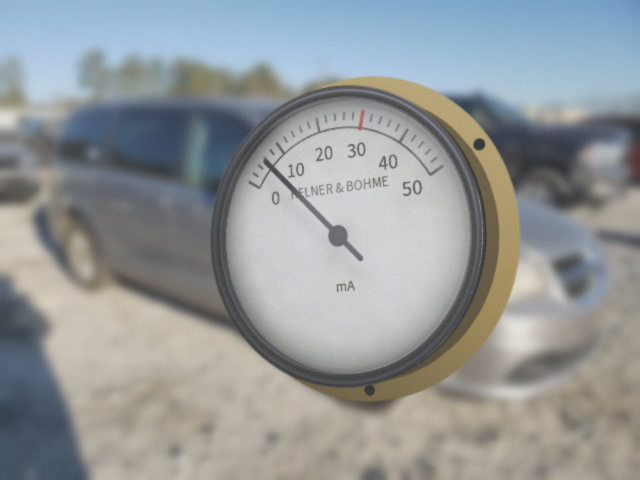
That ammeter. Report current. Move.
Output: 6 mA
